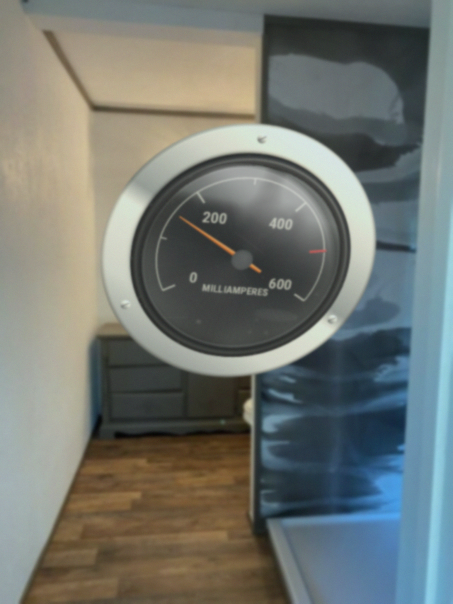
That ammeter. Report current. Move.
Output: 150 mA
